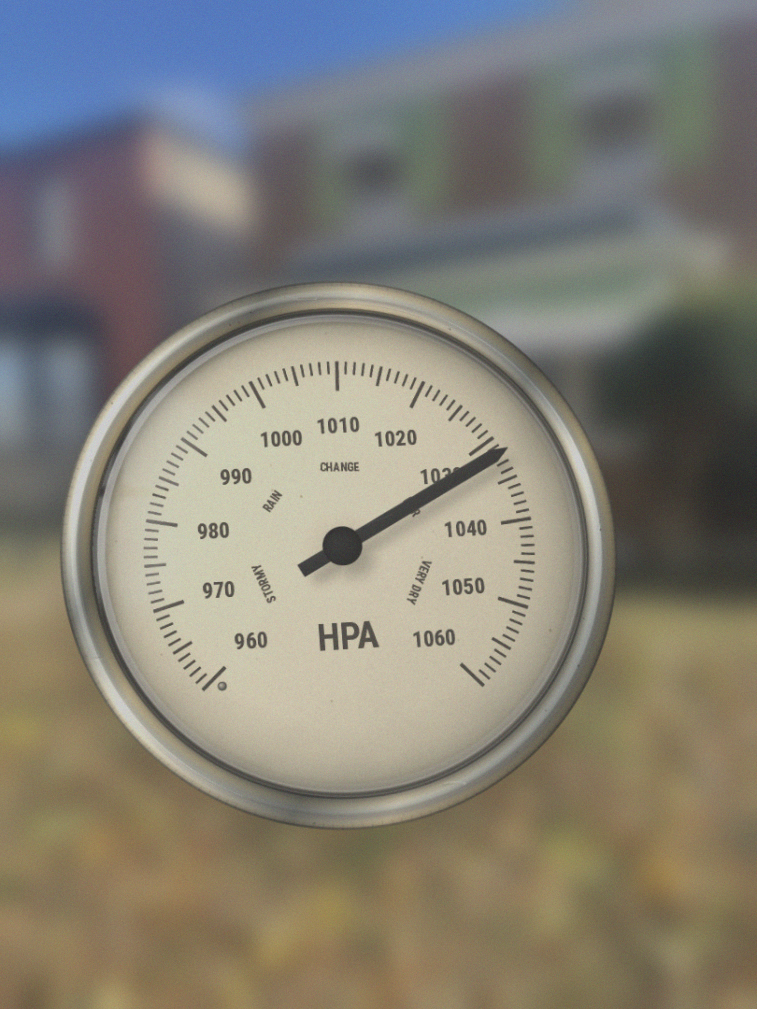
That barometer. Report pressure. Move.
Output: 1032 hPa
